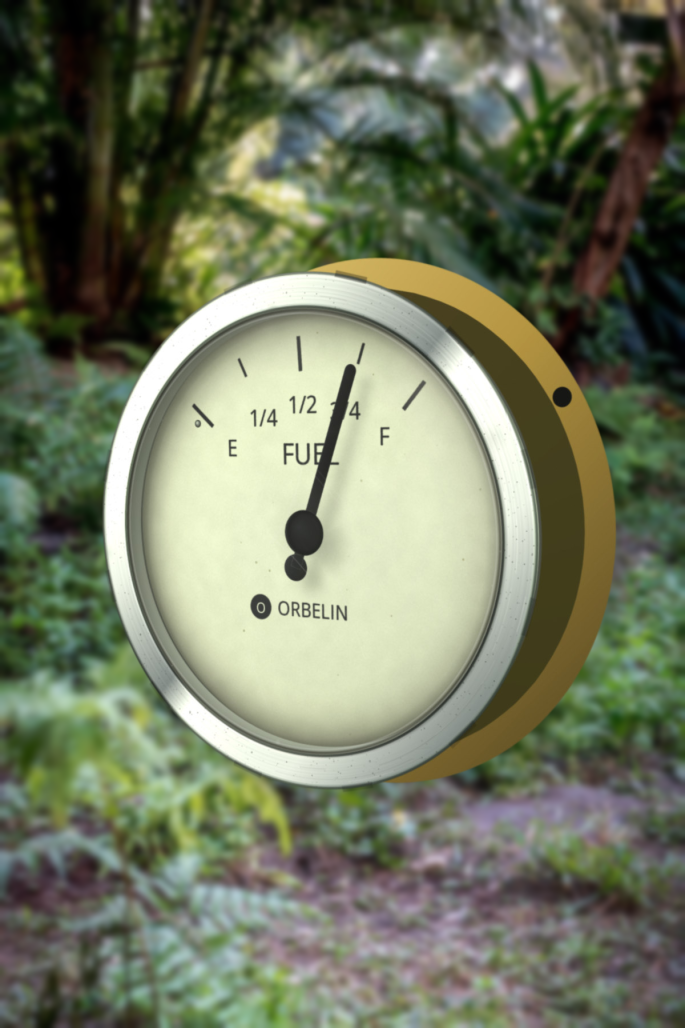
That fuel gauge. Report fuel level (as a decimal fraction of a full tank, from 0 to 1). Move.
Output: 0.75
